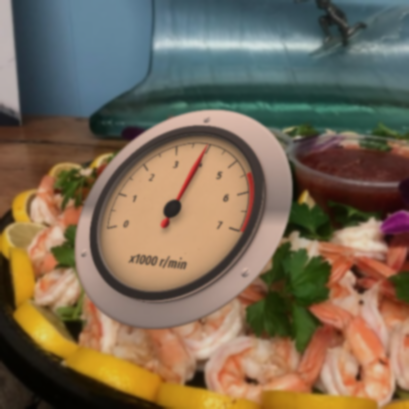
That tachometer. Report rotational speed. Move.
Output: 4000 rpm
